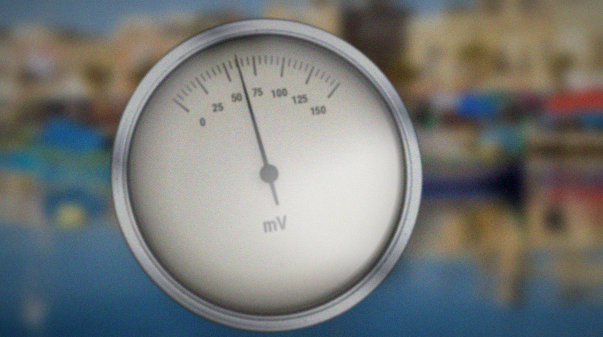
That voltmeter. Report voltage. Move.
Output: 60 mV
